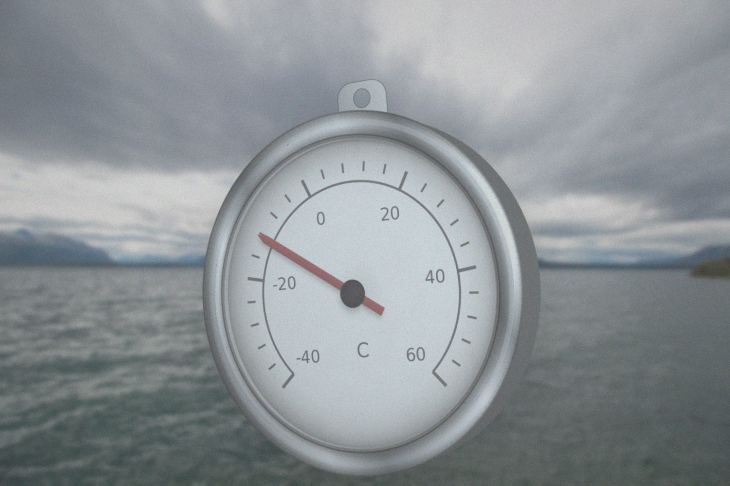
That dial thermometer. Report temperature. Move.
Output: -12 °C
